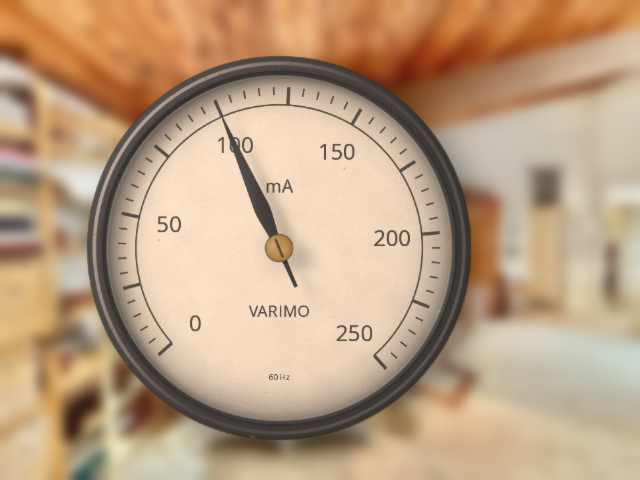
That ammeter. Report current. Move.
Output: 100 mA
